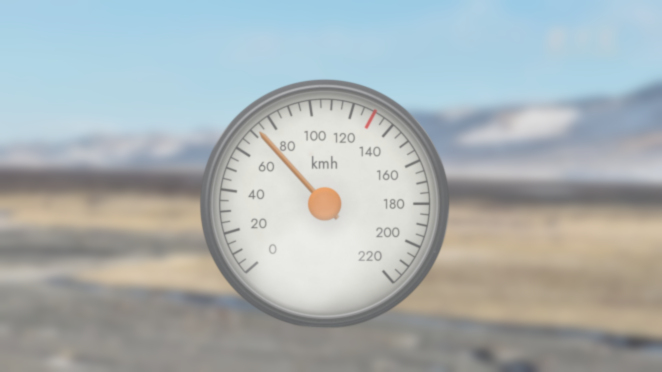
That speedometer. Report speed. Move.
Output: 72.5 km/h
